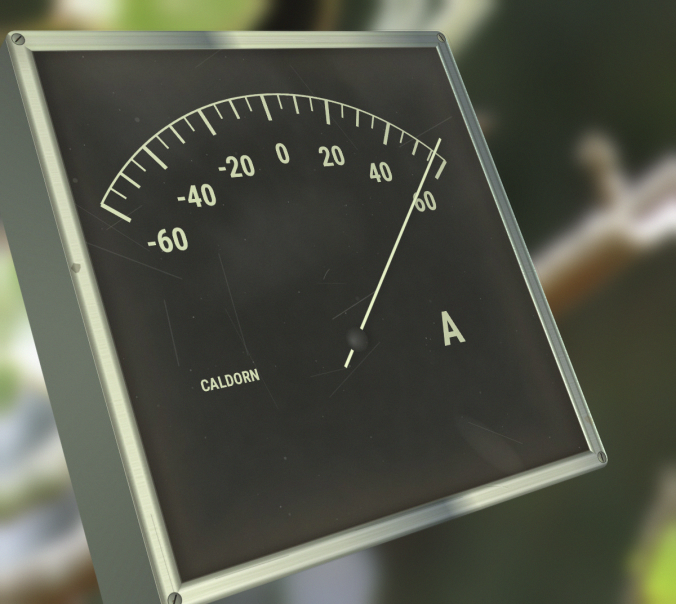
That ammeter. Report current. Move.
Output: 55 A
